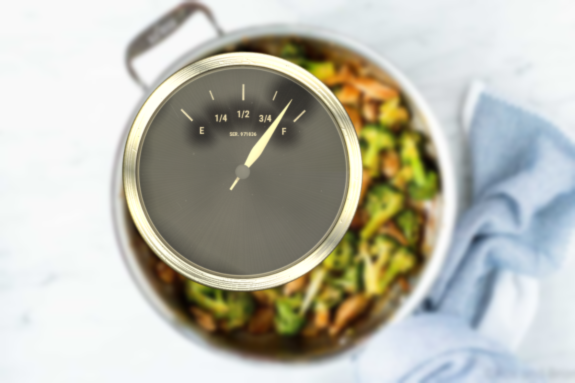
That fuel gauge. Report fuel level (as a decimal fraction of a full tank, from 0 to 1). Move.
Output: 0.875
